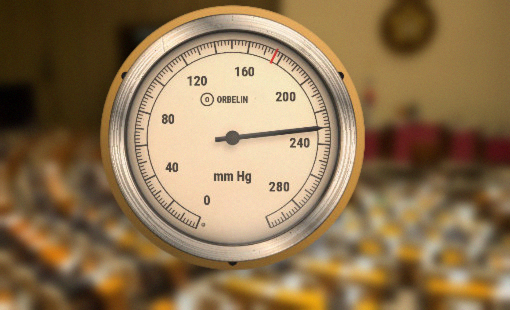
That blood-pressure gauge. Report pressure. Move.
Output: 230 mmHg
